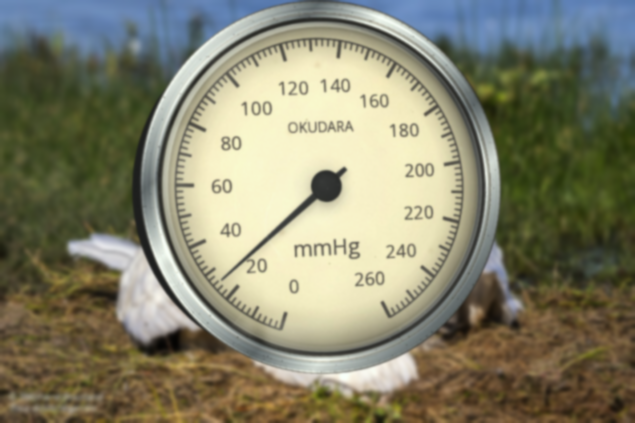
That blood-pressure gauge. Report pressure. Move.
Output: 26 mmHg
